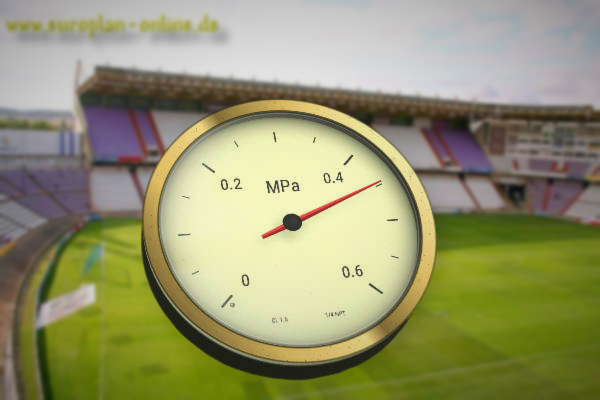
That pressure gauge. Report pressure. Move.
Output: 0.45 MPa
